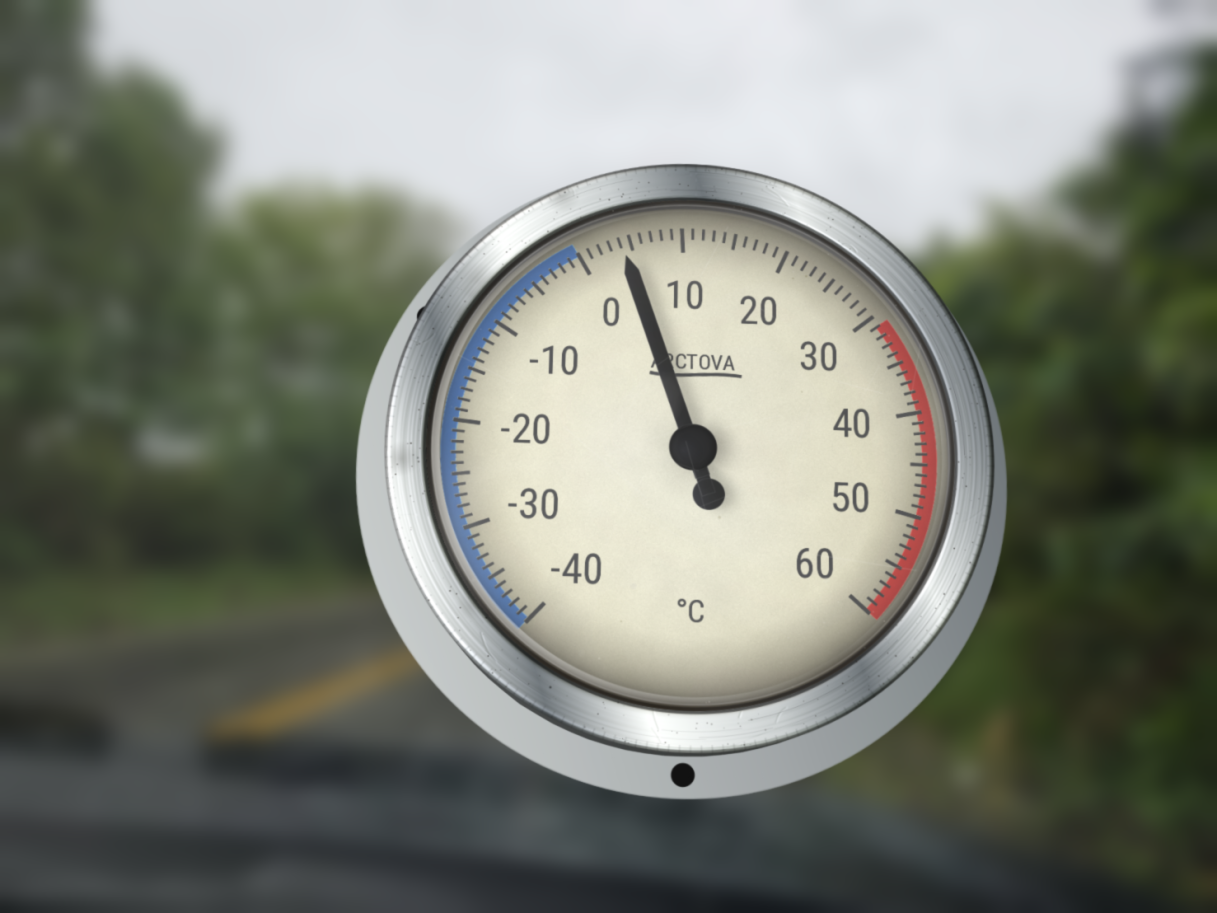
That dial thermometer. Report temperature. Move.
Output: 4 °C
